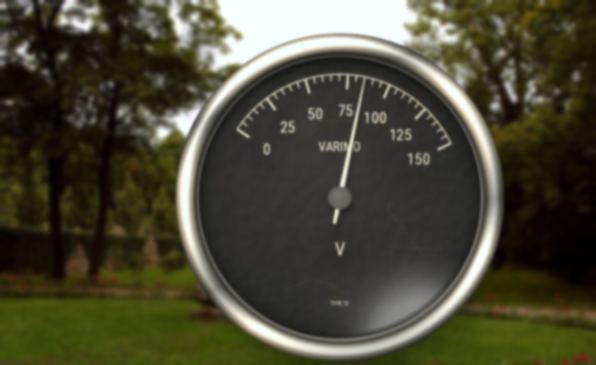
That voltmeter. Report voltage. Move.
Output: 85 V
